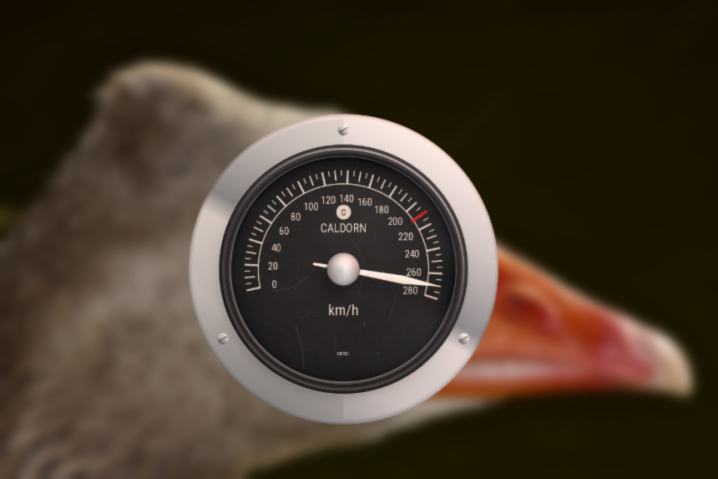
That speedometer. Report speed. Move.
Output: 270 km/h
